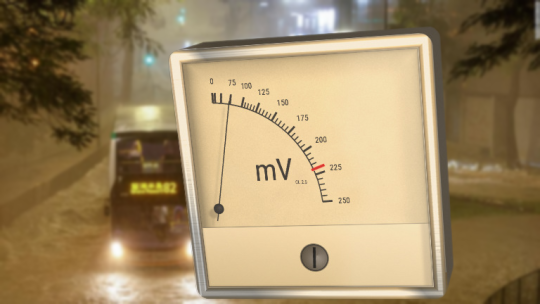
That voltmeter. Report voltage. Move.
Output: 75 mV
